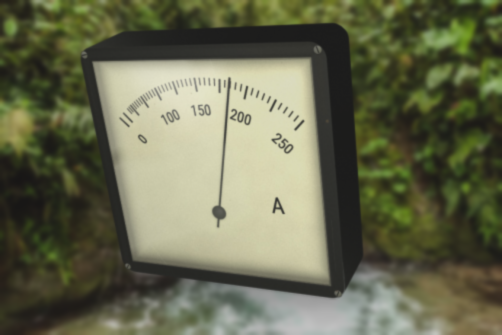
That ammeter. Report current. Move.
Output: 185 A
